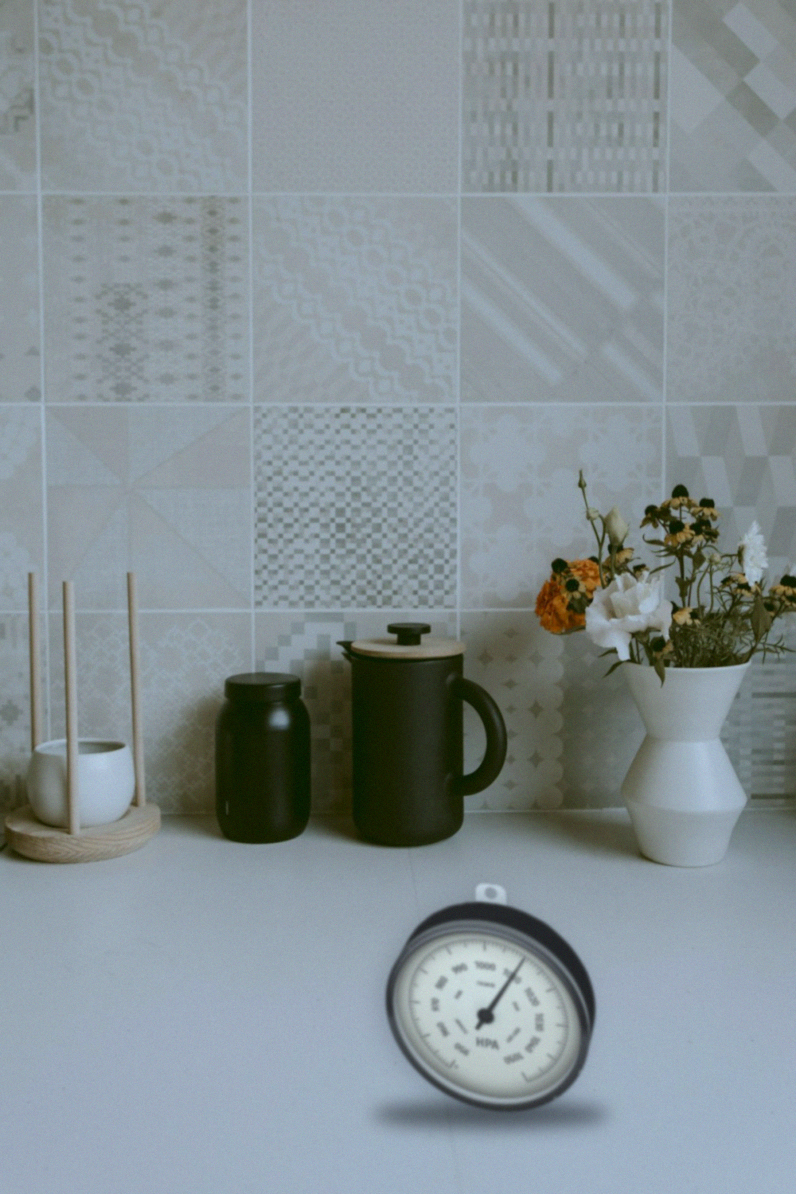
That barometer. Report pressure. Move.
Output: 1010 hPa
